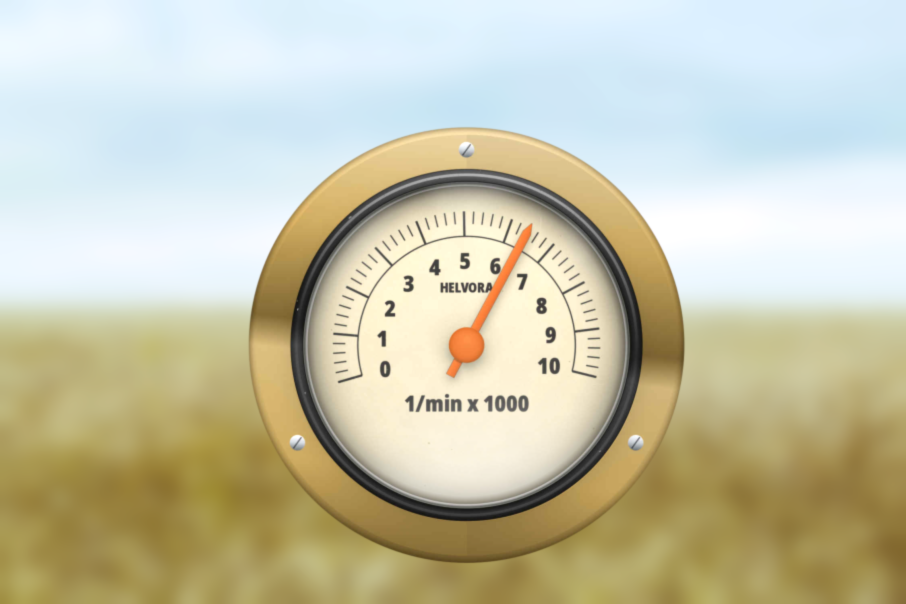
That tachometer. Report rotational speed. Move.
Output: 6400 rpm
